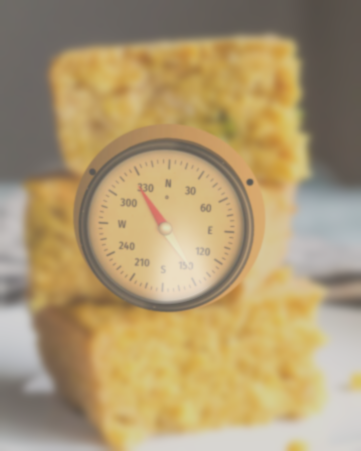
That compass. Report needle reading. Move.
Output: 325 °
